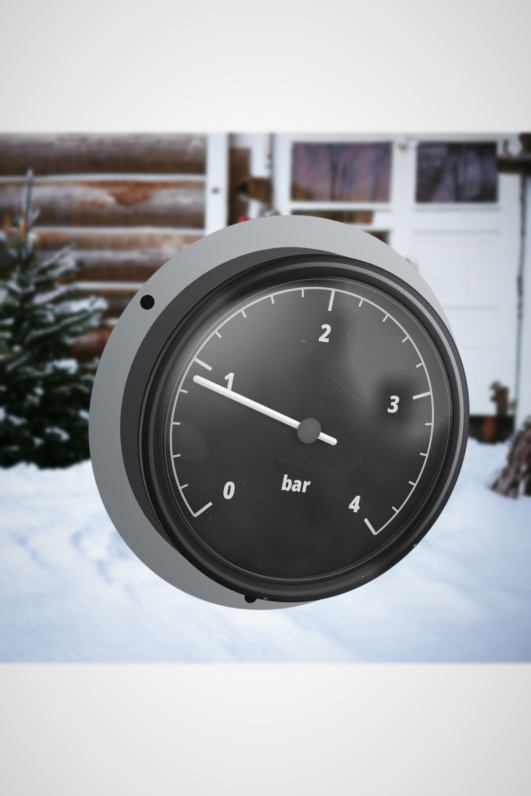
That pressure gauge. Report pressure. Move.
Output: 0.9 bar
